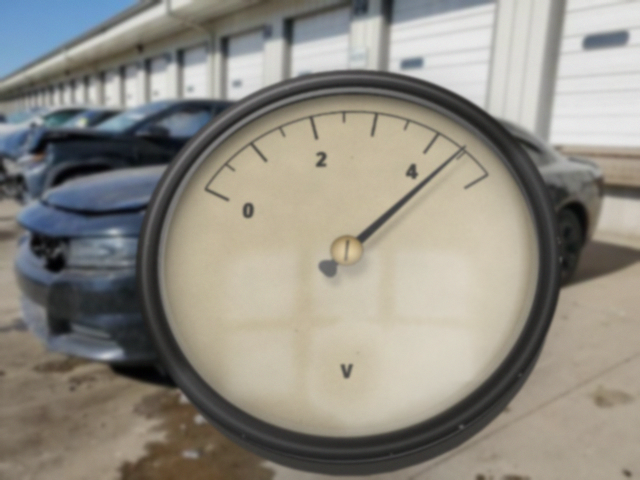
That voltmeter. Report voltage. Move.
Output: 4.5 V
